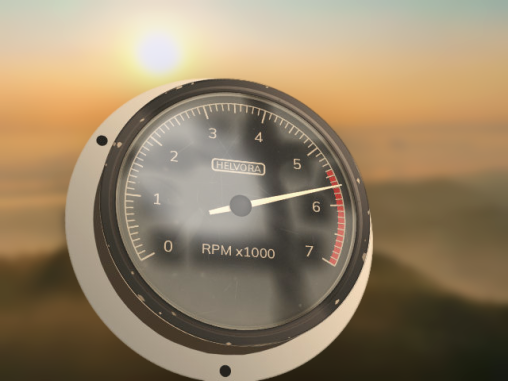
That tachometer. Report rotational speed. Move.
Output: 5700 rpm
